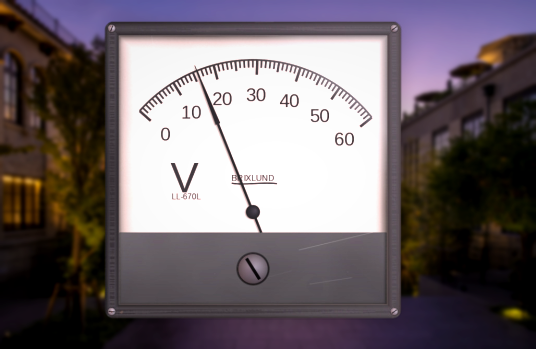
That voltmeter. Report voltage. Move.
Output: 16 V
